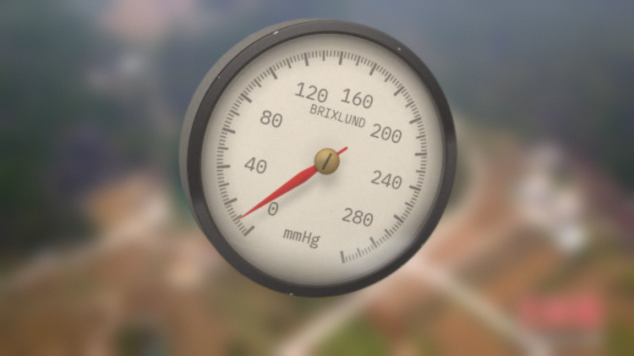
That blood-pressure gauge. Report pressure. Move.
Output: 10 mmHg
